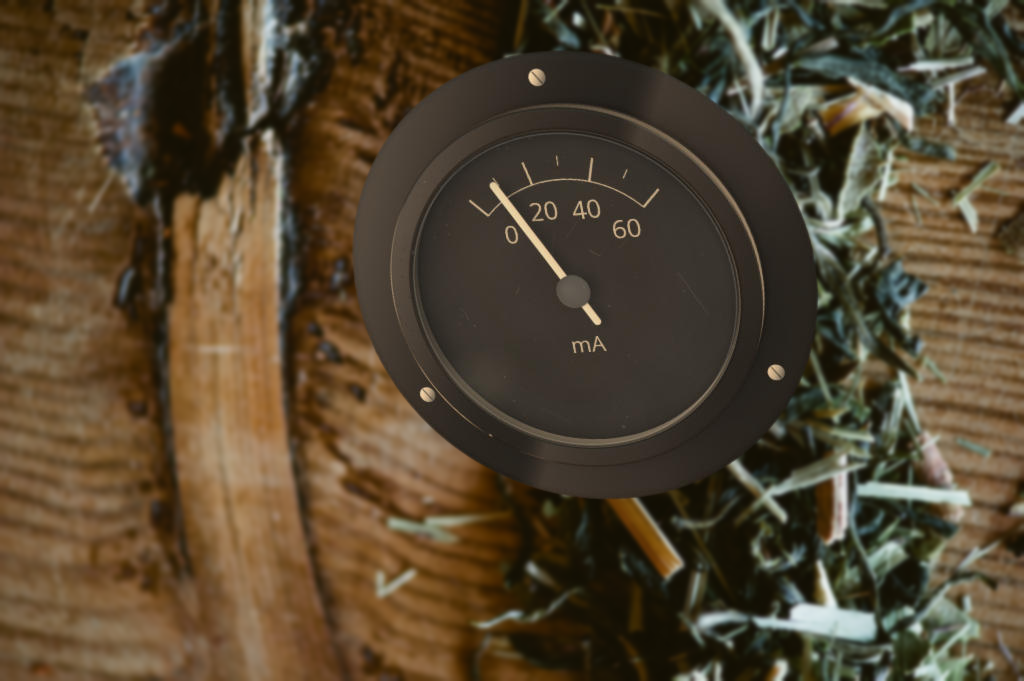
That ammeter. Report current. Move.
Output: 10 mA
